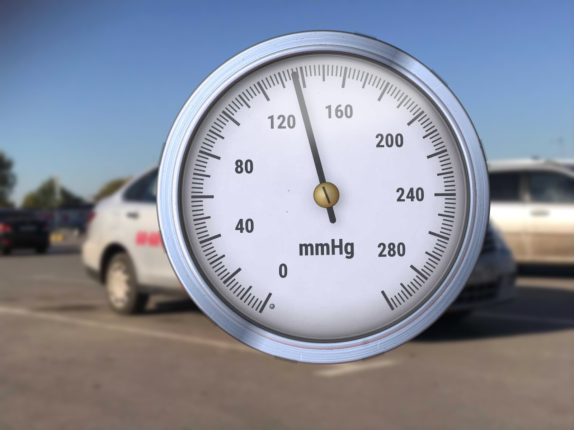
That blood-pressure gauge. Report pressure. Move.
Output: 136 mmHg
